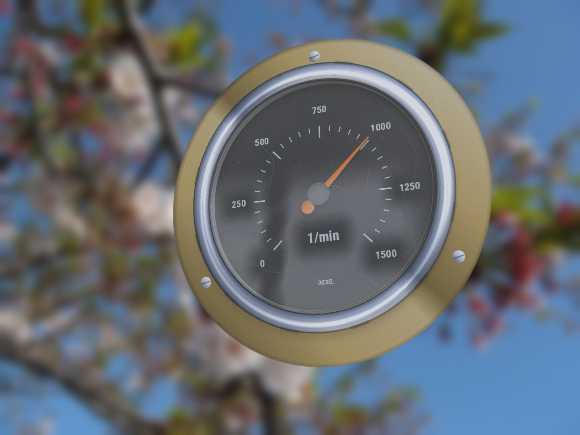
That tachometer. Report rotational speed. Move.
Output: 1000 rpm
